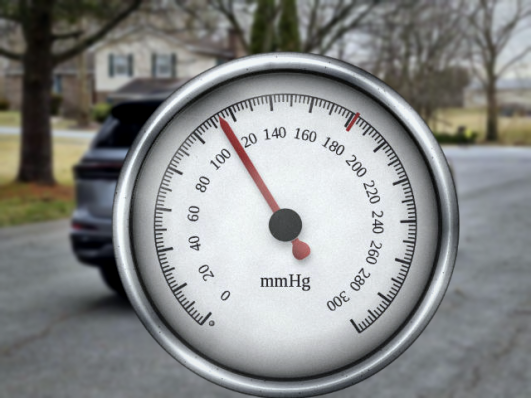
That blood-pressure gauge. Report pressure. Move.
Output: 114 mmHg
